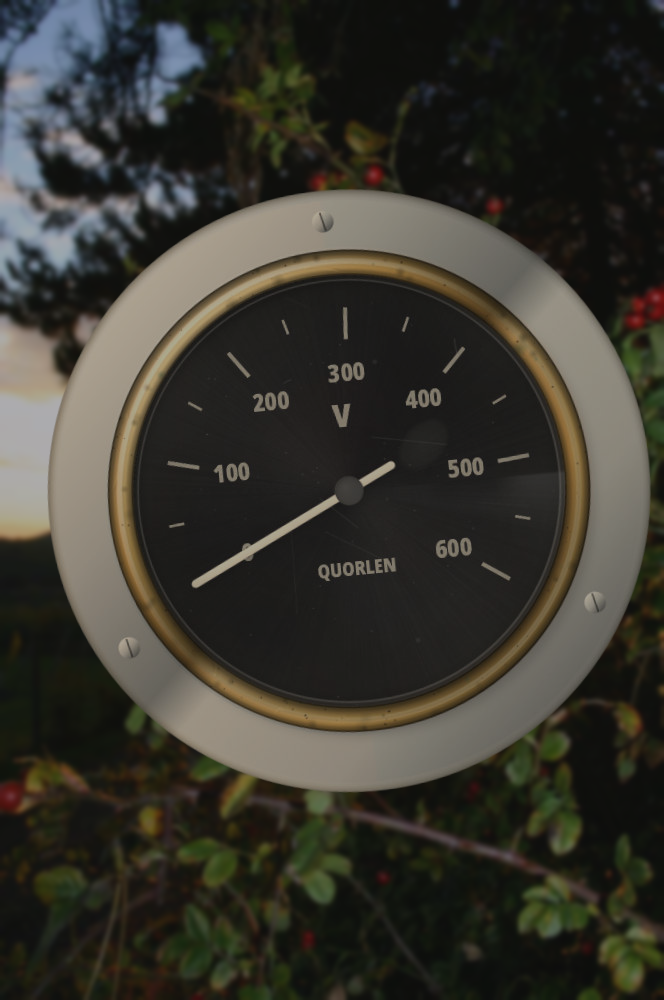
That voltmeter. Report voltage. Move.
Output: 0 V
